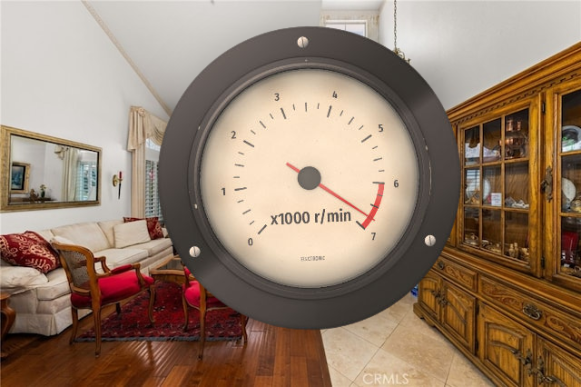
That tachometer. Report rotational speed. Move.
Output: 6750 rpm
